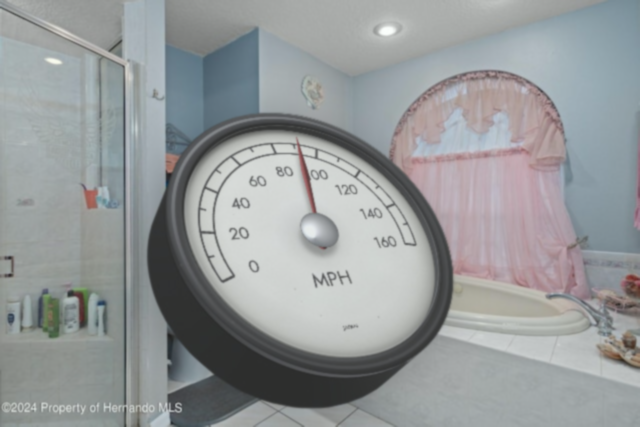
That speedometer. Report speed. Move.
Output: 90 mph
